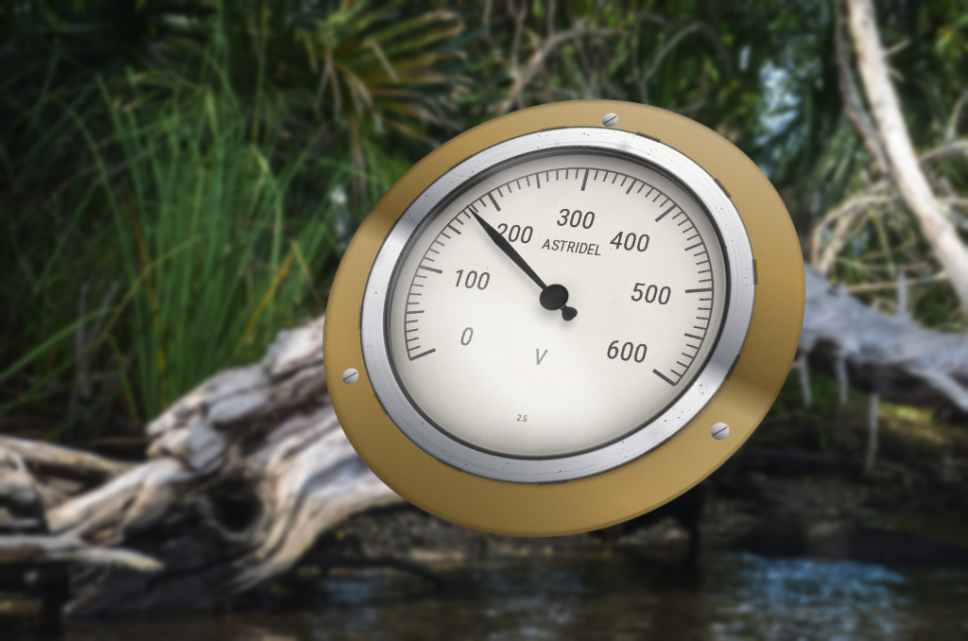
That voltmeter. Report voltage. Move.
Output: 175 V
